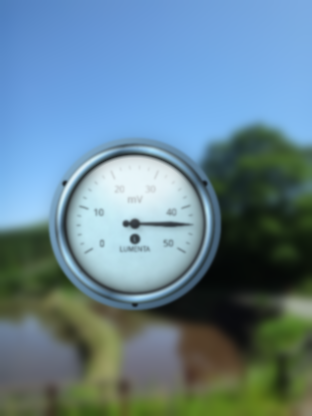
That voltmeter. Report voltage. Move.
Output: 44 mV
